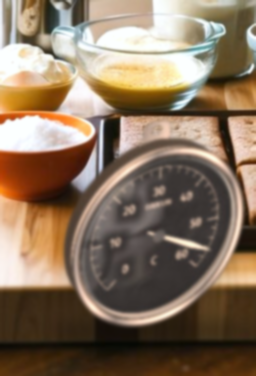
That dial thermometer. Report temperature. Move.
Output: 56 °C
